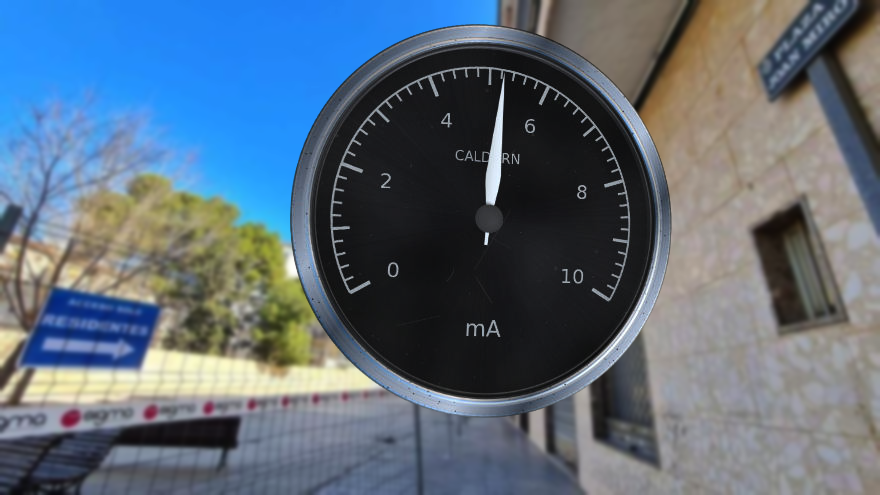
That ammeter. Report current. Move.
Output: 5.2 mA
